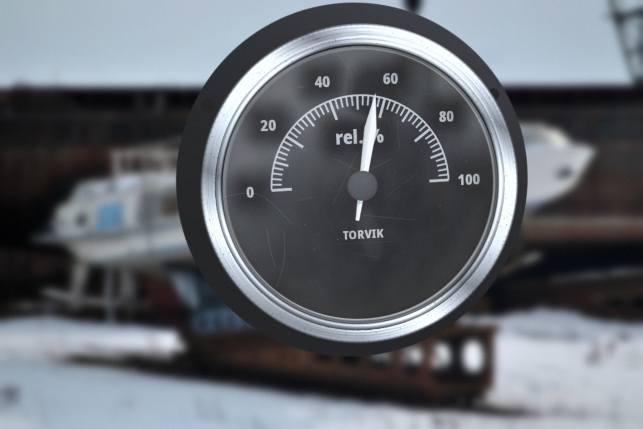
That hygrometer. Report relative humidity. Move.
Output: 56 %
